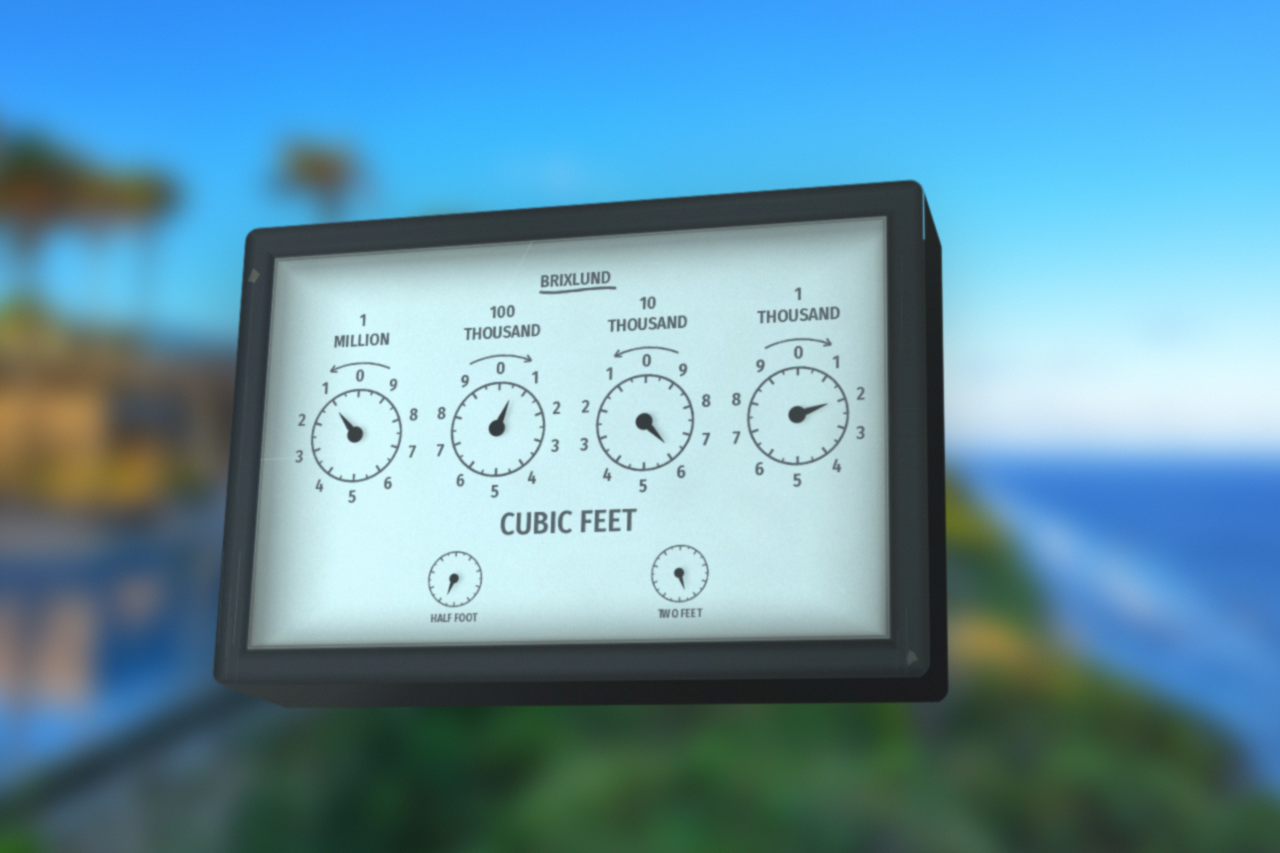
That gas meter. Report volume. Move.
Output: 106200 ft³
